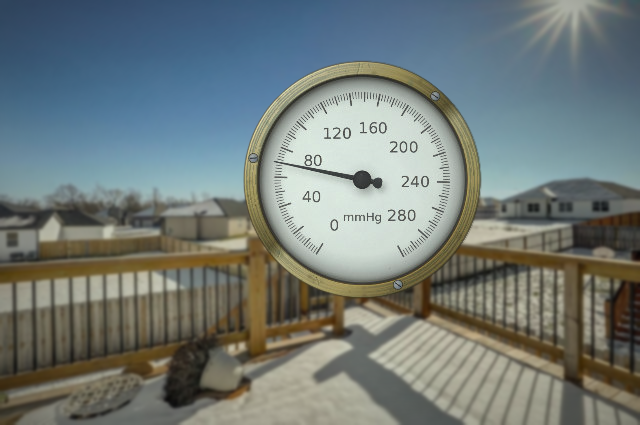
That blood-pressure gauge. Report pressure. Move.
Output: 70 mmHg
